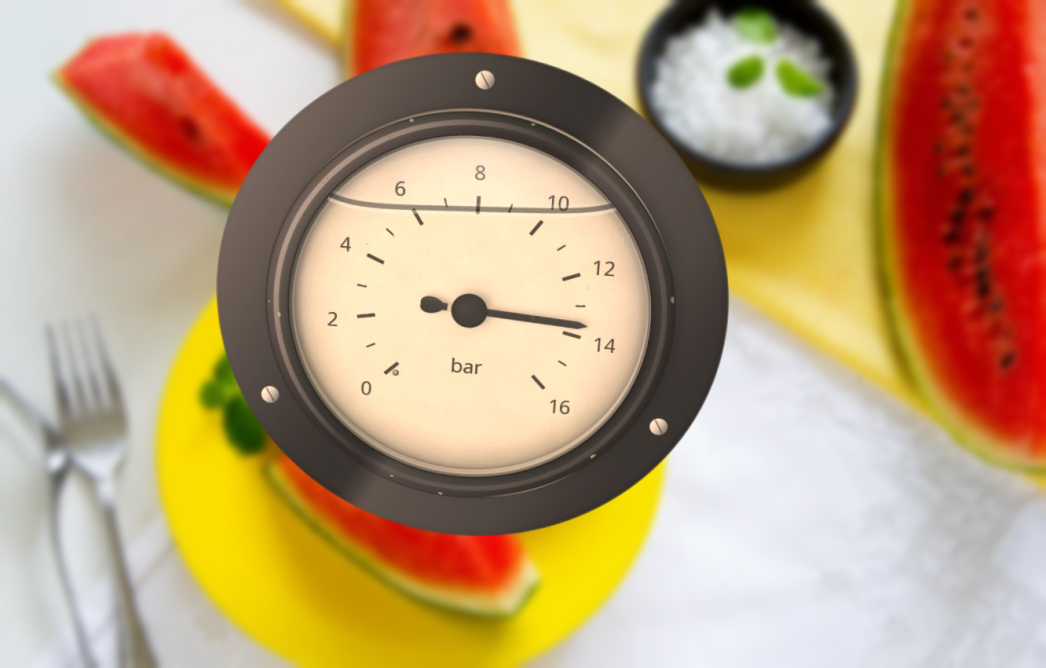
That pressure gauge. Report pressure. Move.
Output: 13.5 bar
